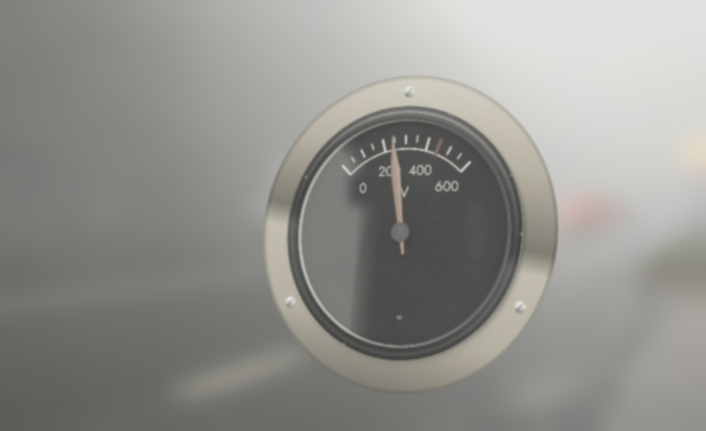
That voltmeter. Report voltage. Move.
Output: 250 V
